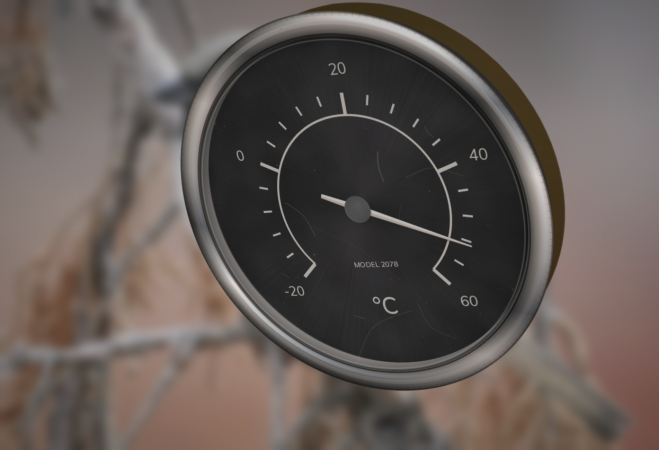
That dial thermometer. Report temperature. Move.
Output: 52 °C
